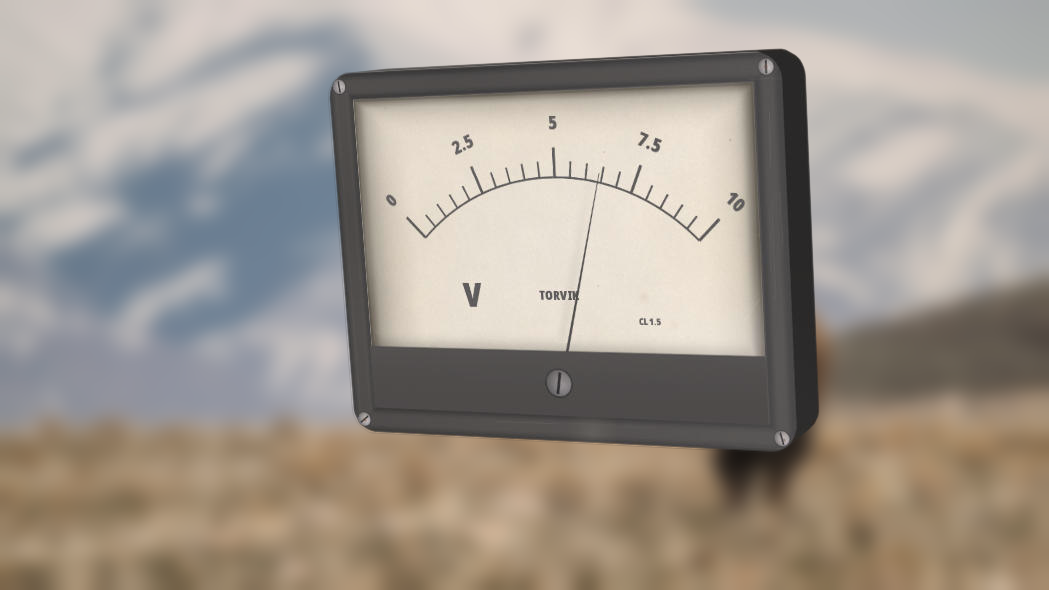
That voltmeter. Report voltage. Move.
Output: 6.5 V
